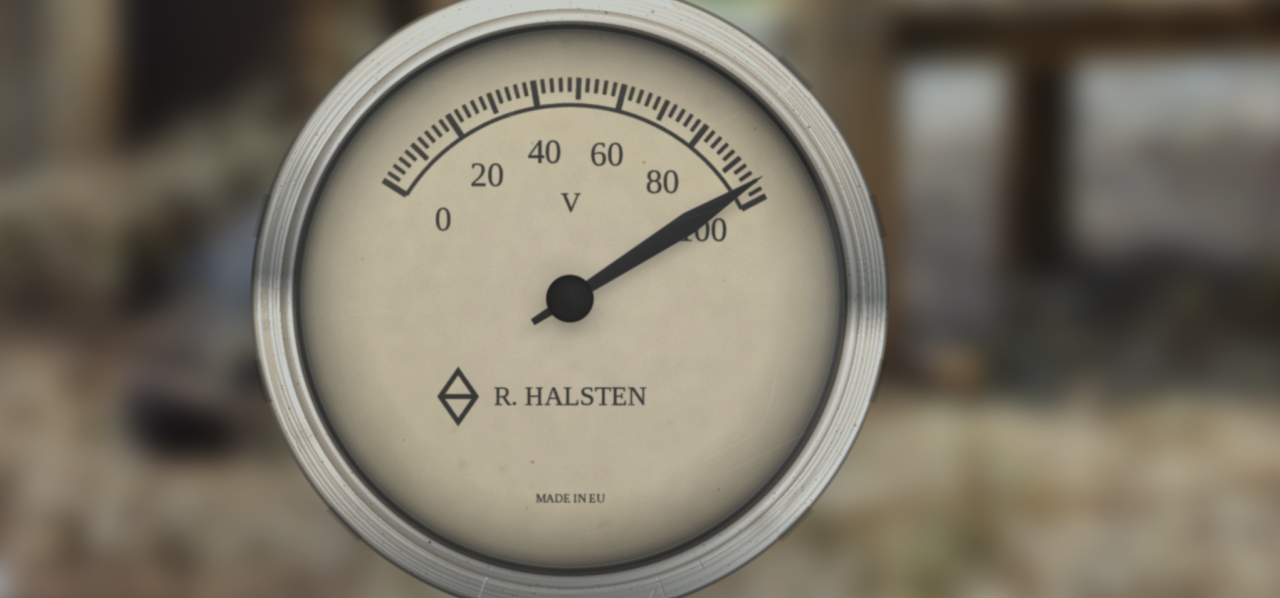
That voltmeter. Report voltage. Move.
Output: 96 V
